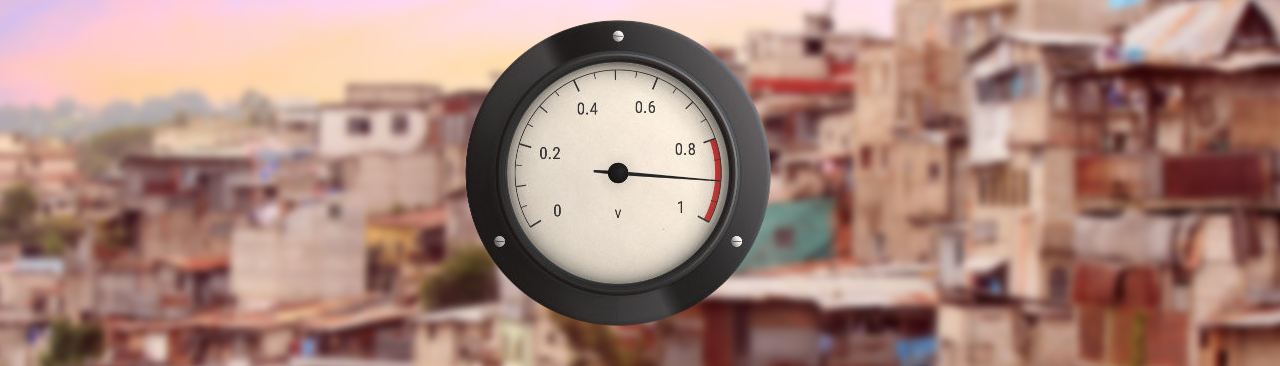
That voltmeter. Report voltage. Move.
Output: 0.9 V
